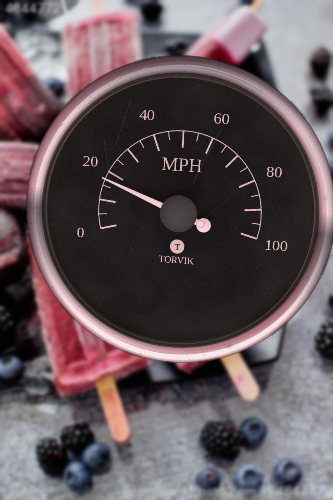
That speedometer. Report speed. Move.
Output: 17.5 mph
